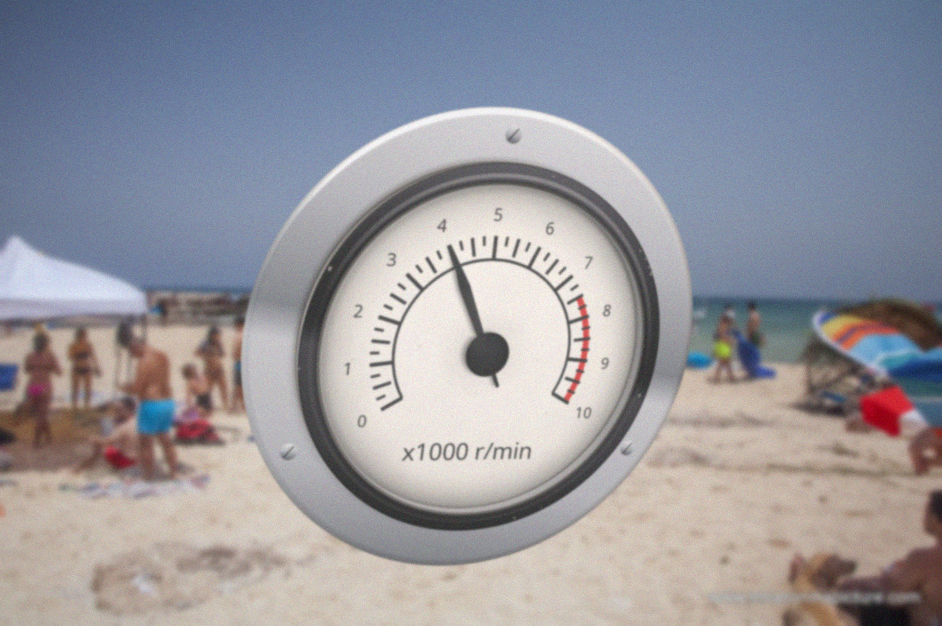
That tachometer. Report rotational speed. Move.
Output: 4000 rpm
